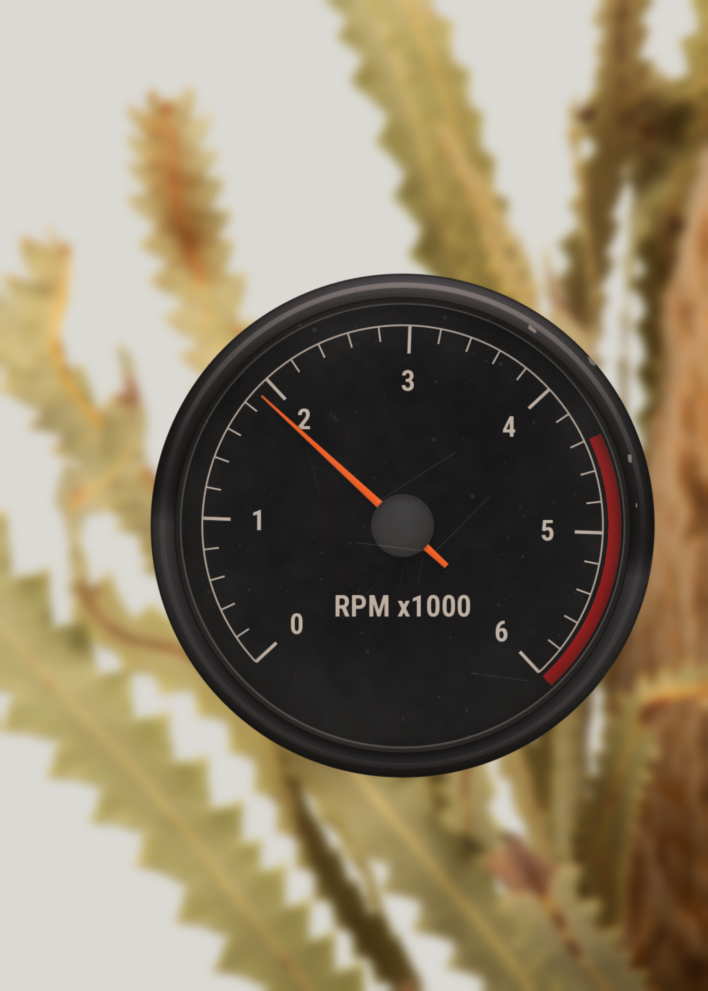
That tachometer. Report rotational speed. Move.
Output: 1900 rpm
